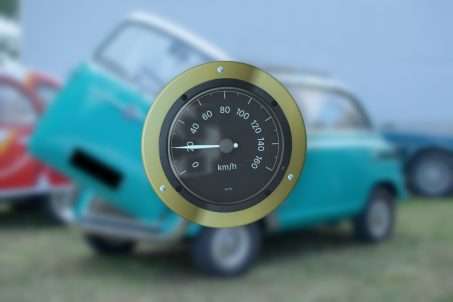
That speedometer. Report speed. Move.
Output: 20 km/h
